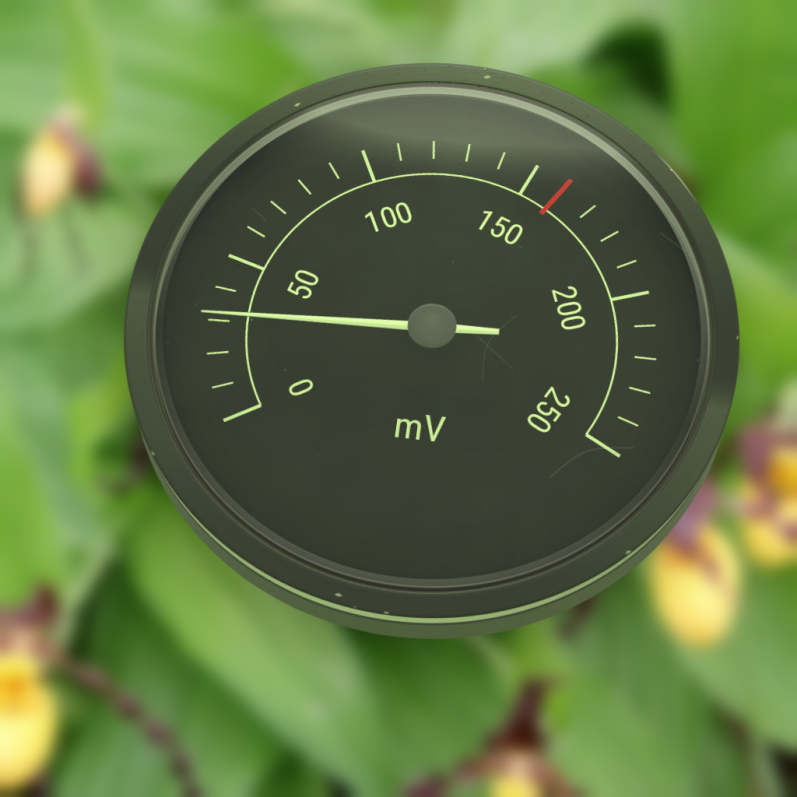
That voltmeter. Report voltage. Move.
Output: 30 mV
